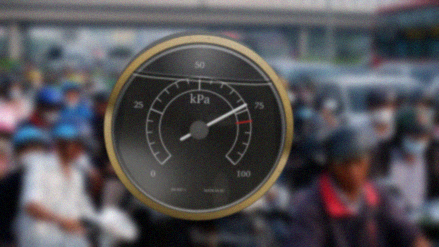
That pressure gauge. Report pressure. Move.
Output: 72.5 kPa
